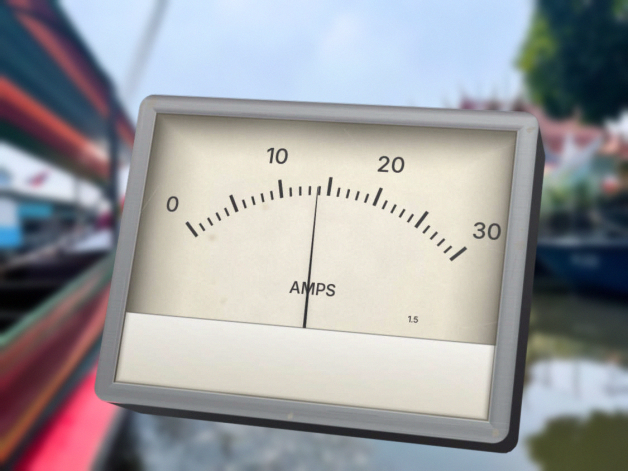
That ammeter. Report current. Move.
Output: 14 A
